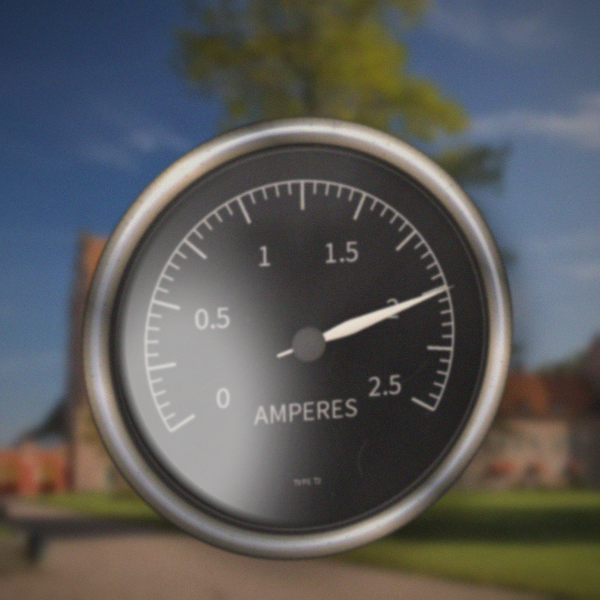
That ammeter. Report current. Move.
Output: 2 A
